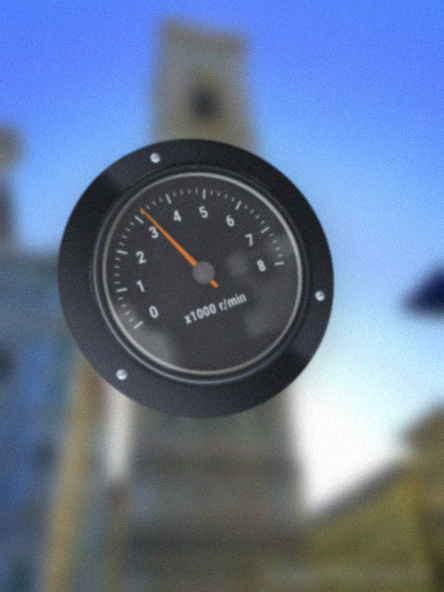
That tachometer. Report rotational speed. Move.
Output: 3200 rpm
